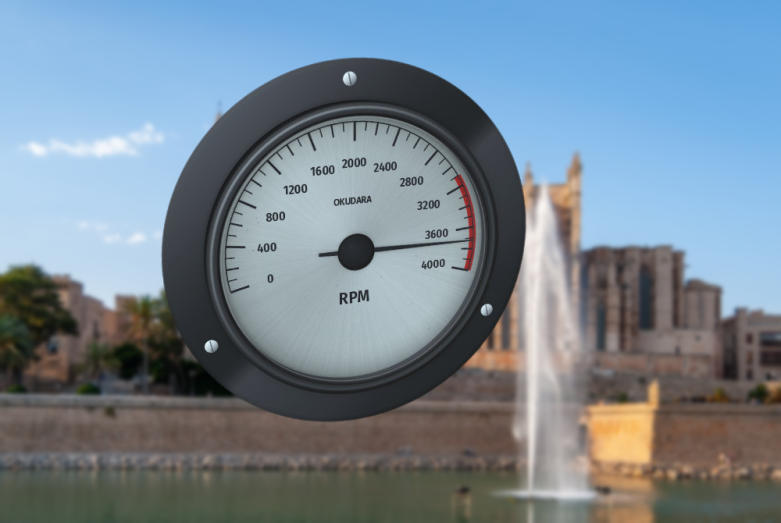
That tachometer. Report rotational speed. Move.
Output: 3700 rpm
